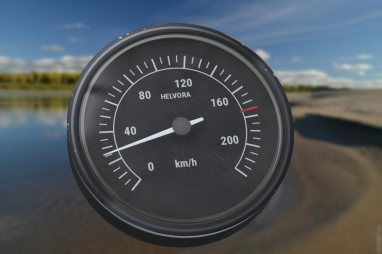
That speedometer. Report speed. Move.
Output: 25 km/h
